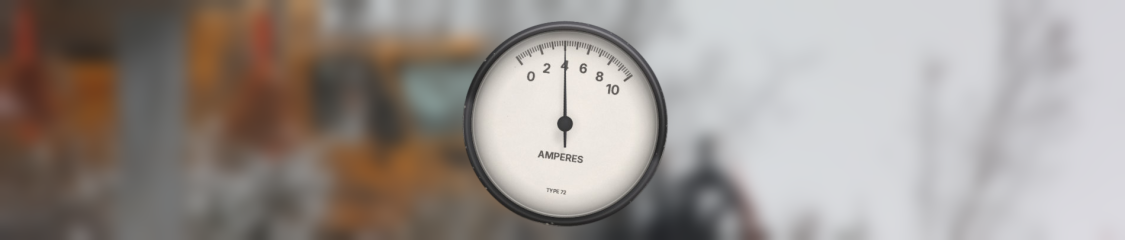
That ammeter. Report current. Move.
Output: 4 A
